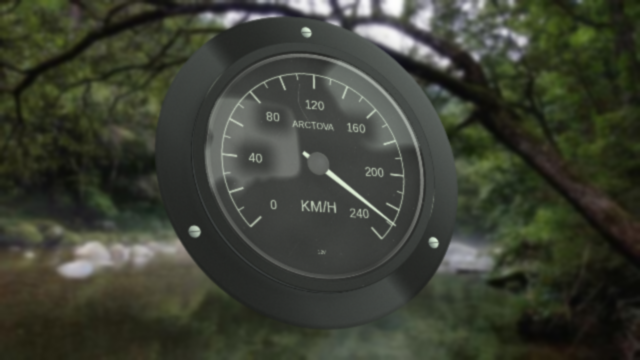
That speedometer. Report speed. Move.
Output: 230 km/h
